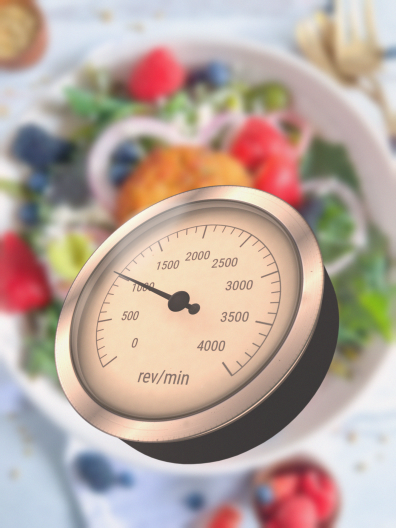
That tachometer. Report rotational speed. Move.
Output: 1000 rpm
